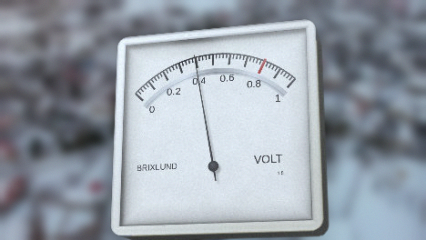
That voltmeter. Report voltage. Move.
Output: 0.4 V
